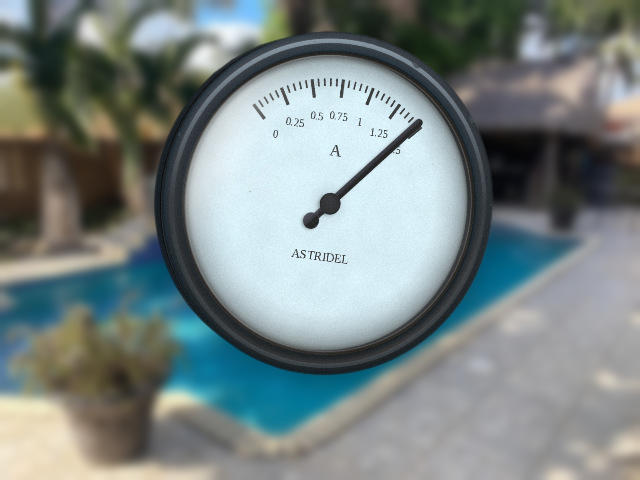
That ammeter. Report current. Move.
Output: 1.45 A
